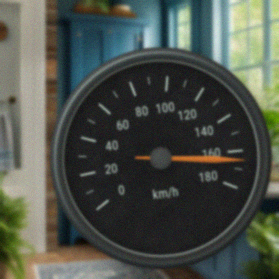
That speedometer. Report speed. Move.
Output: 165 km/h
